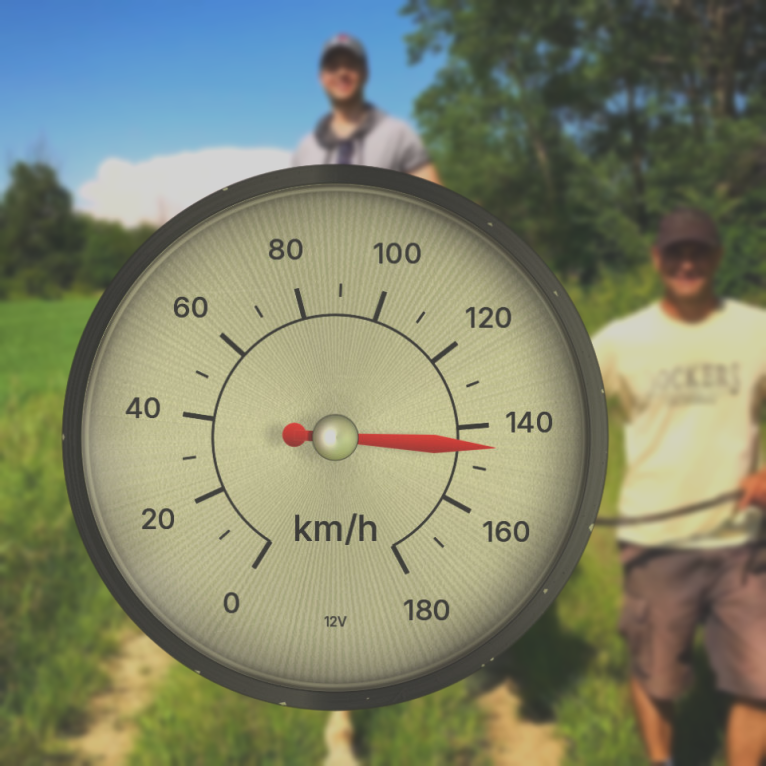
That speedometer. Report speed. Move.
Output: 145 km/h
